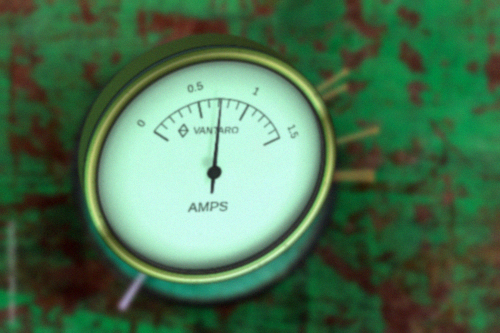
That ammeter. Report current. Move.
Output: 0.7 A
